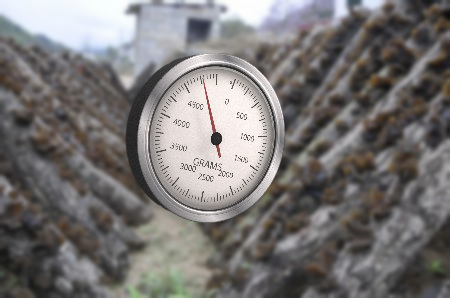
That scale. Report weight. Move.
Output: 4750 g
